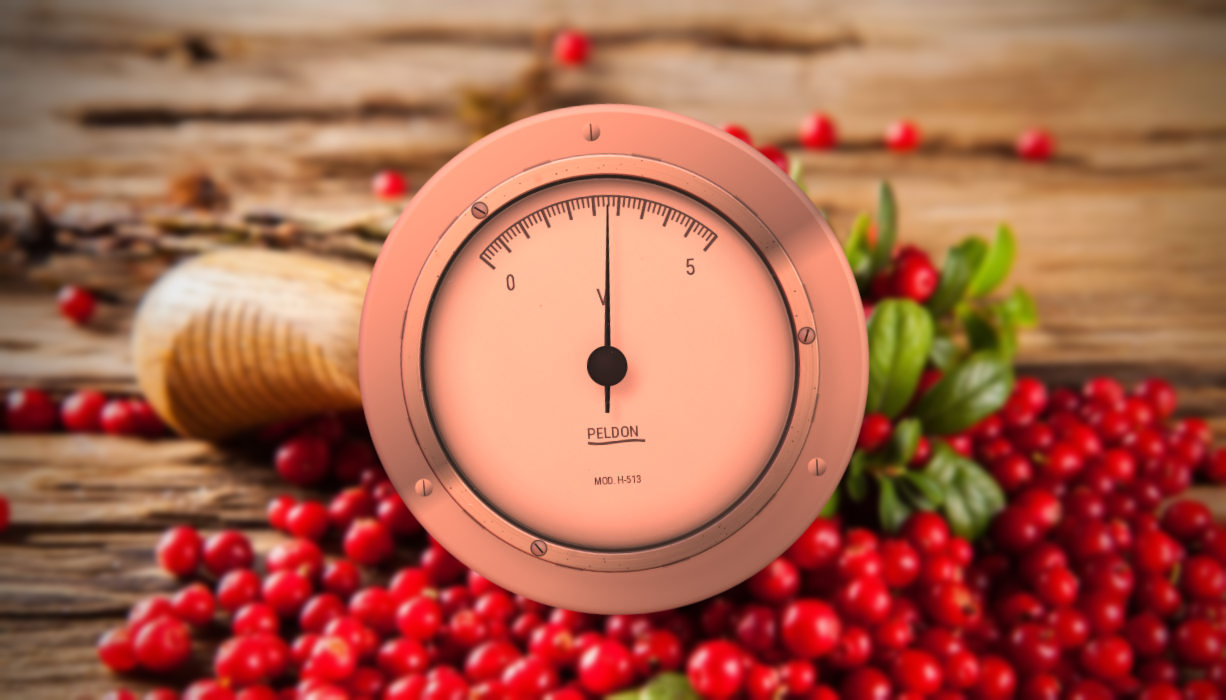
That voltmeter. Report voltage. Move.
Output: 2.8 V
